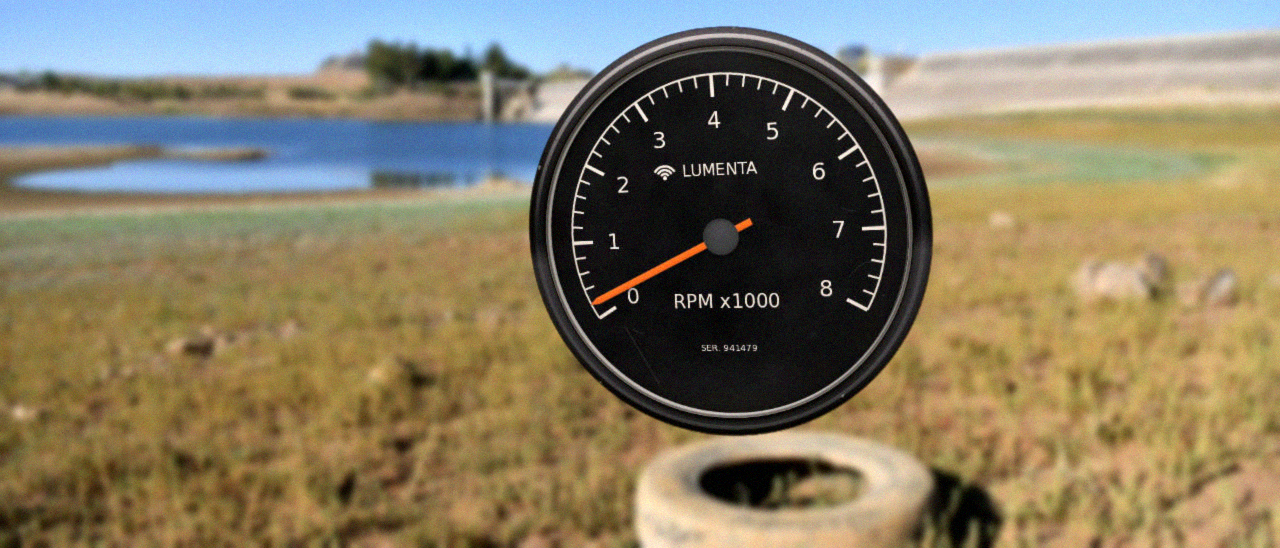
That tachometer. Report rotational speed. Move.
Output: 200 rpm
